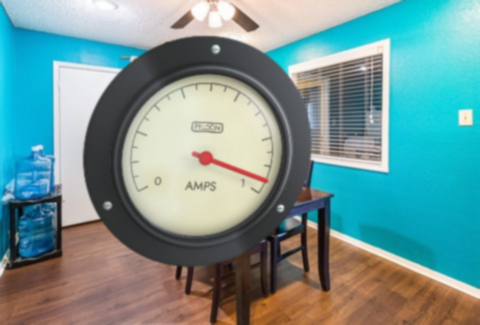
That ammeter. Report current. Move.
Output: 0.95 A
